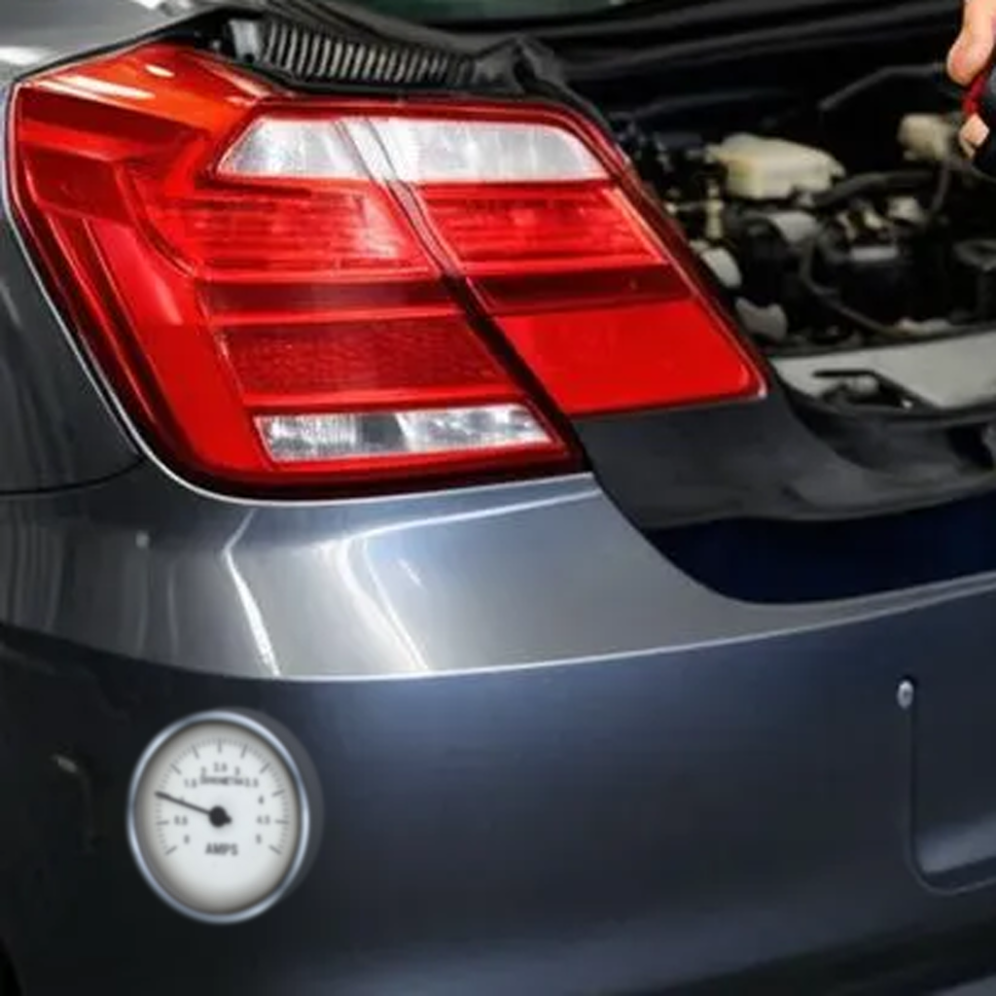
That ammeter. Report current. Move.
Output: 1 A
